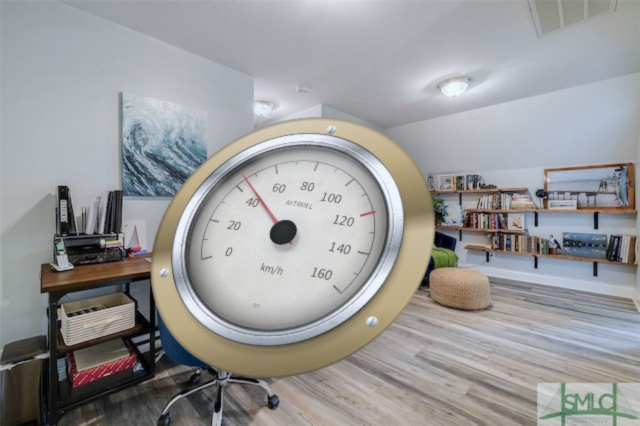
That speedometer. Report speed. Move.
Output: 45 km/h
